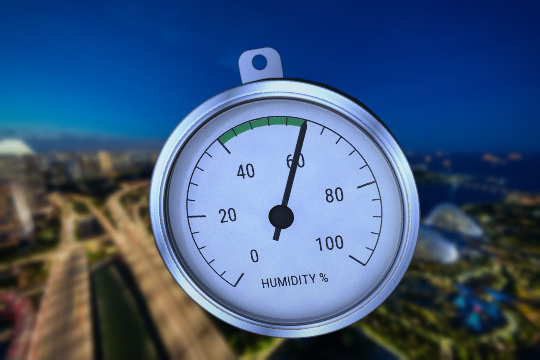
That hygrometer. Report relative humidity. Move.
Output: 60 %
